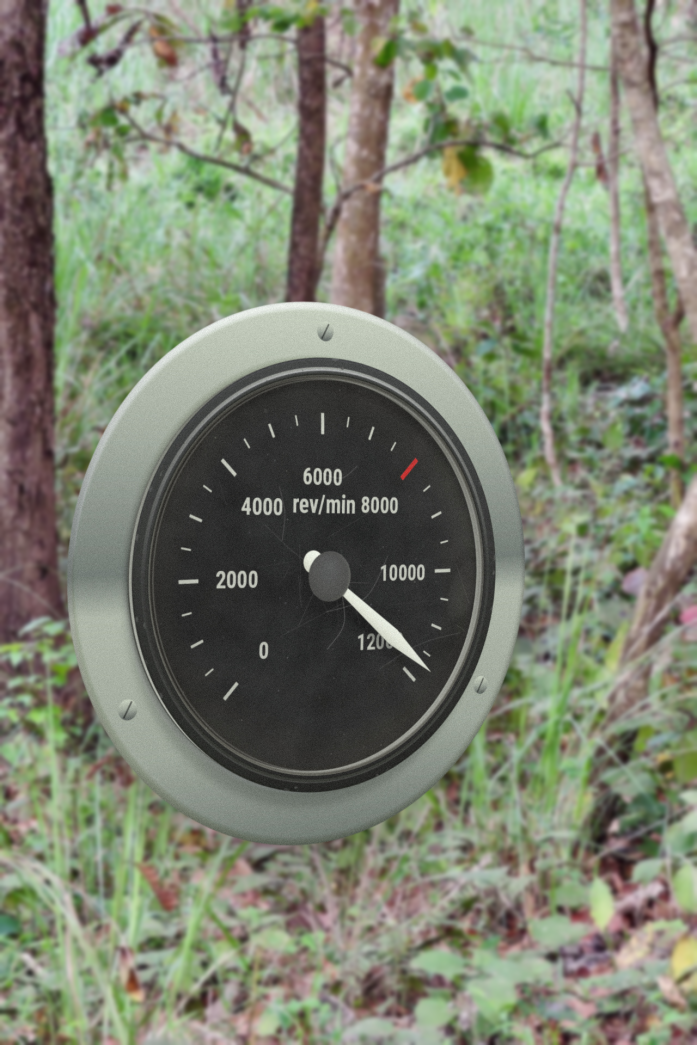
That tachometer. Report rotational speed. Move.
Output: 11750 rpm
